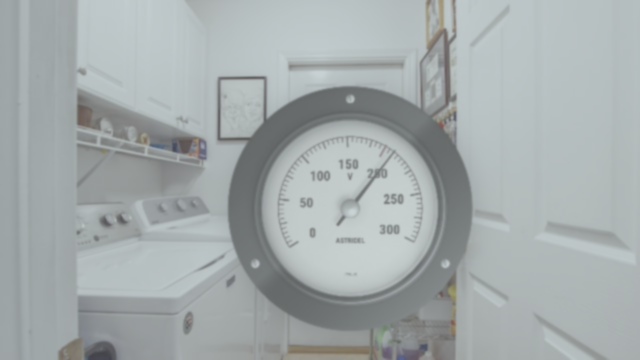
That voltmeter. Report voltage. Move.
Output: 200 V
